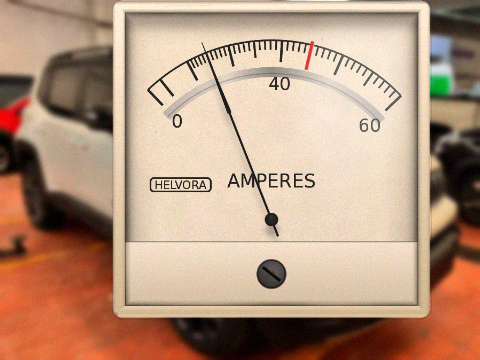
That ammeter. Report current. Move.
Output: 25 A
